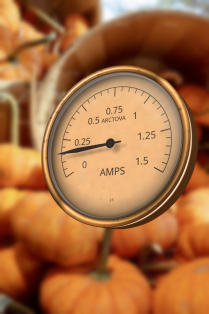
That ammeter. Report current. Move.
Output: 0.15 A
